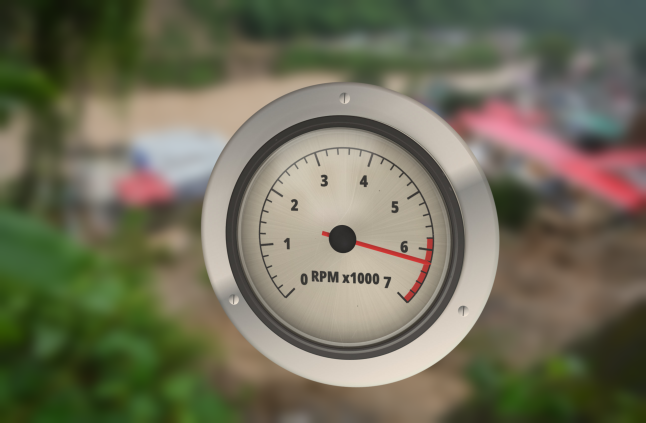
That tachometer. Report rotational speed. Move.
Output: 6200 rpm
